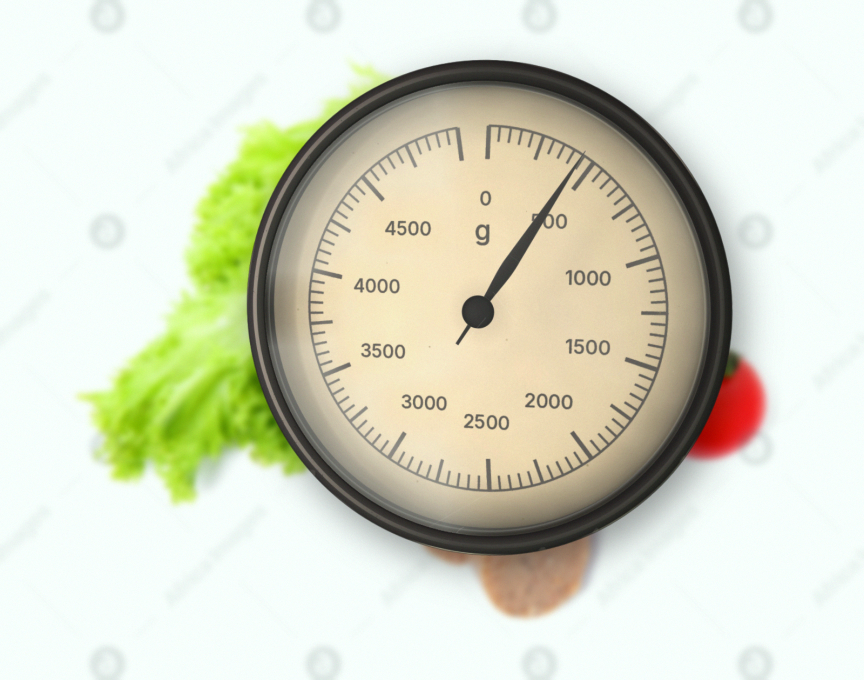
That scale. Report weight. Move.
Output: 450 g
